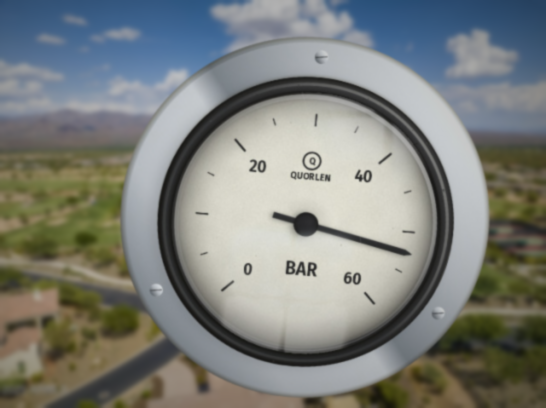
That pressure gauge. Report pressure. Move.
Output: 52.5 bar
